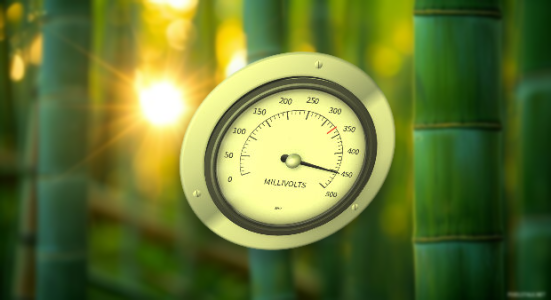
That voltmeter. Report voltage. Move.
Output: 450 mV
